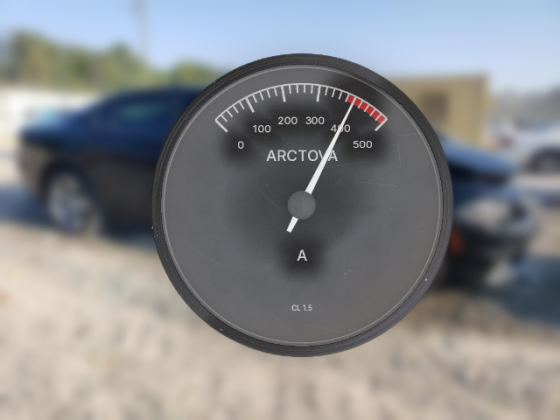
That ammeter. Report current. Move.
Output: 400 A
